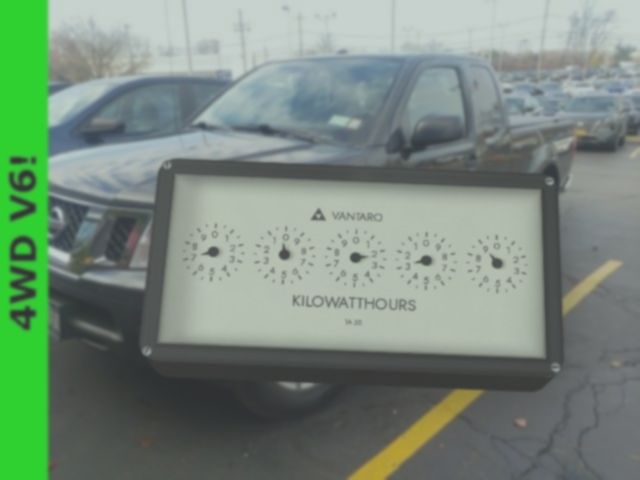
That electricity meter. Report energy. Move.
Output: 70229 kWh
